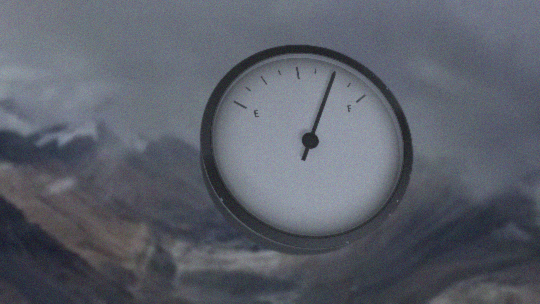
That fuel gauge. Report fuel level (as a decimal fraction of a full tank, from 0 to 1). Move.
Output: 0.75
